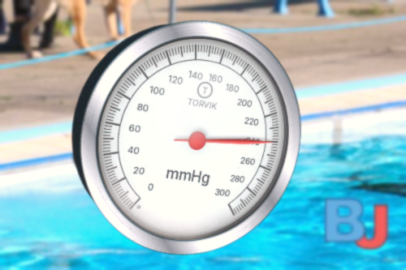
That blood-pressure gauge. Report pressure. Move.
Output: 240 mmHg
